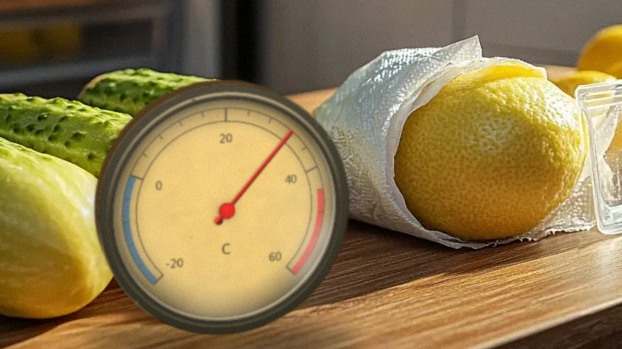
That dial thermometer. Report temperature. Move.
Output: 32 °C
